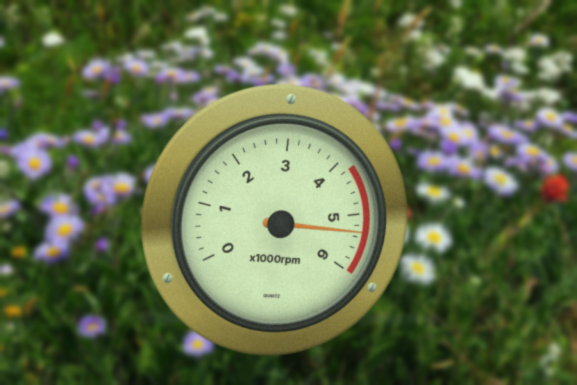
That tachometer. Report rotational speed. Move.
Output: 5300 rpm
